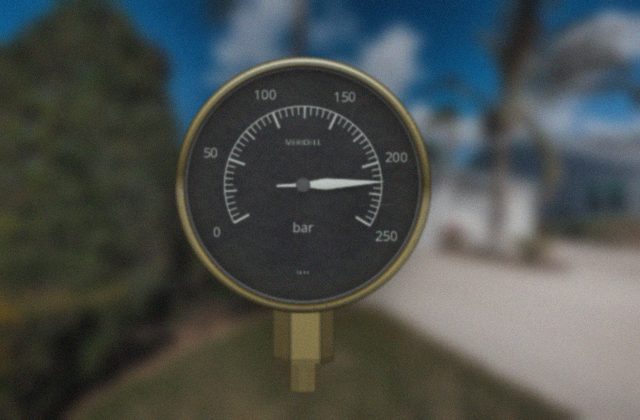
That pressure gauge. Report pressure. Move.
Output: 215 bar
